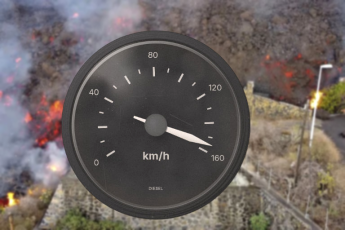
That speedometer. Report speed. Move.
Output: 155 km/h
